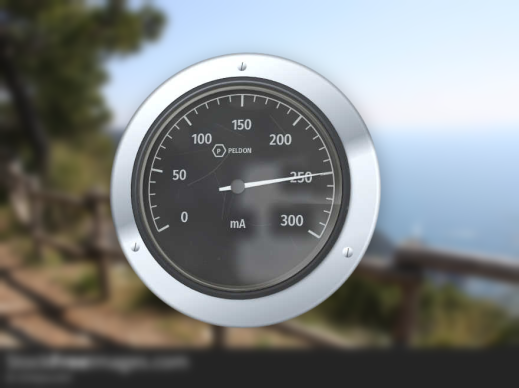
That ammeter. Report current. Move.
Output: 250 mA
